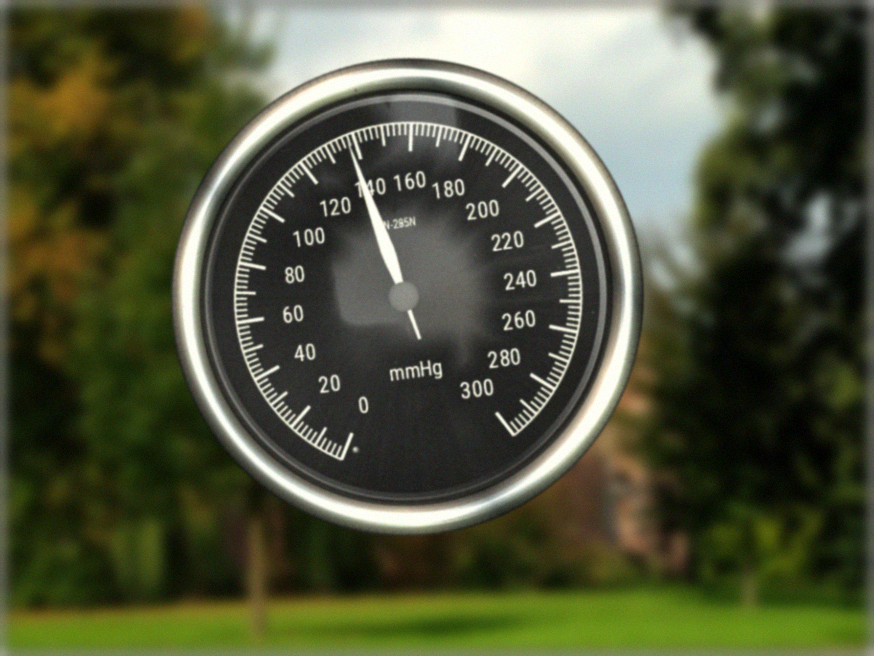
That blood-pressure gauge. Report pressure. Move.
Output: 138 mmHg
